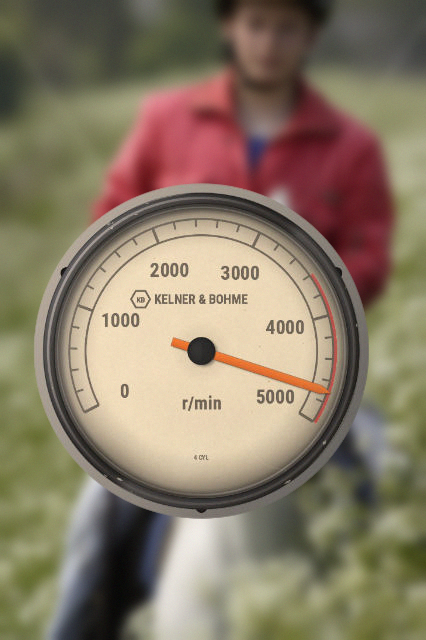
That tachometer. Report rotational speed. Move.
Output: 4700 rpm
